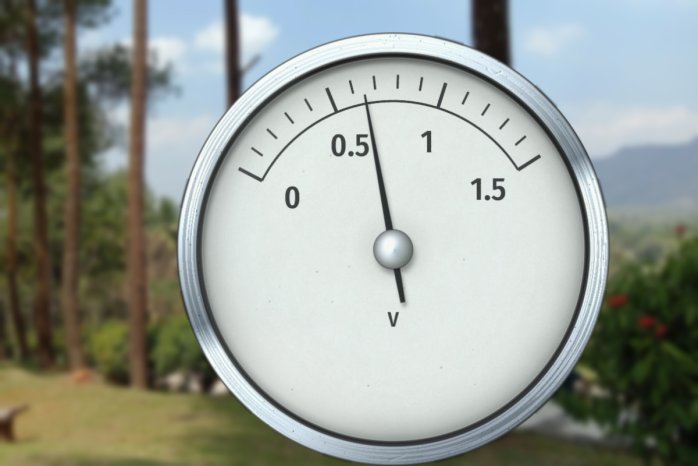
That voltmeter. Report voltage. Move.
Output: 0.65 V
